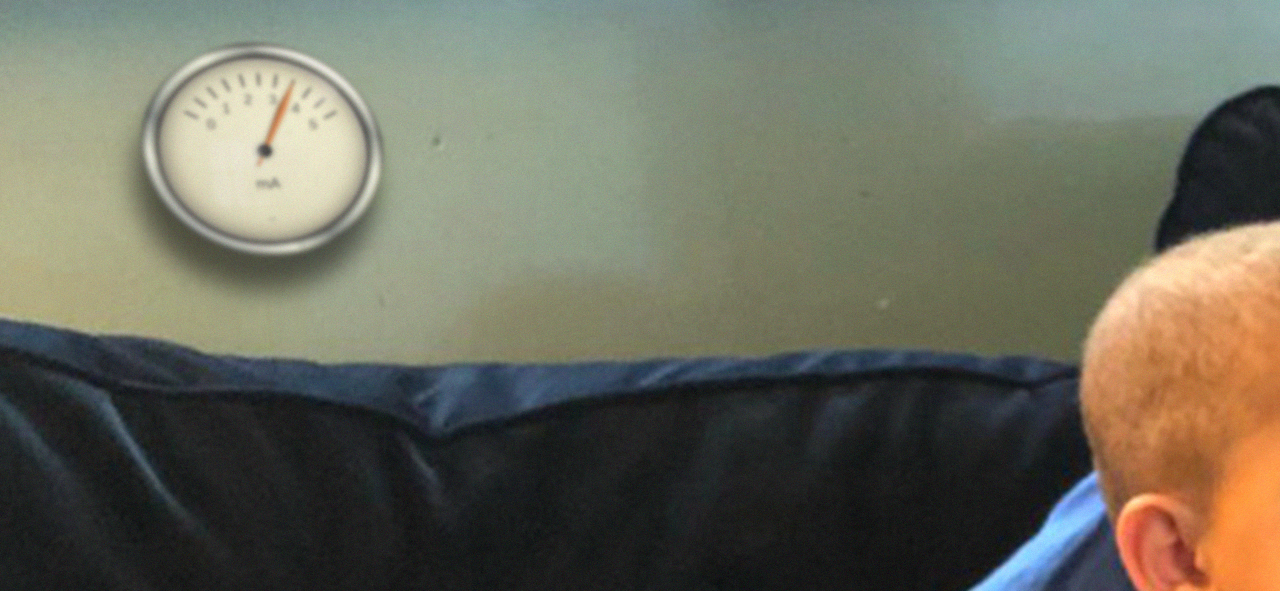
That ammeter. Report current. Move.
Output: 3.5 mA
